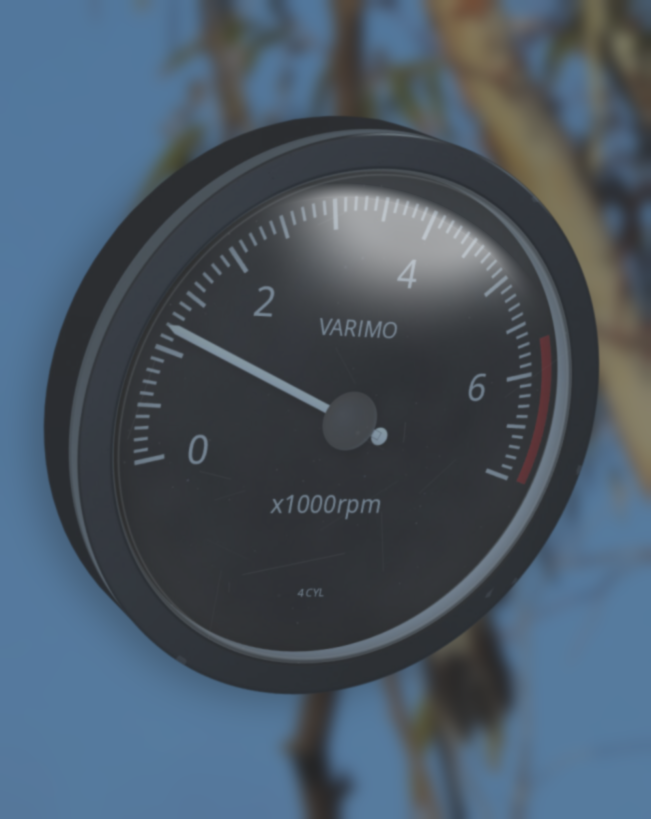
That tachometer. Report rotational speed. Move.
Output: 1200 rpm
